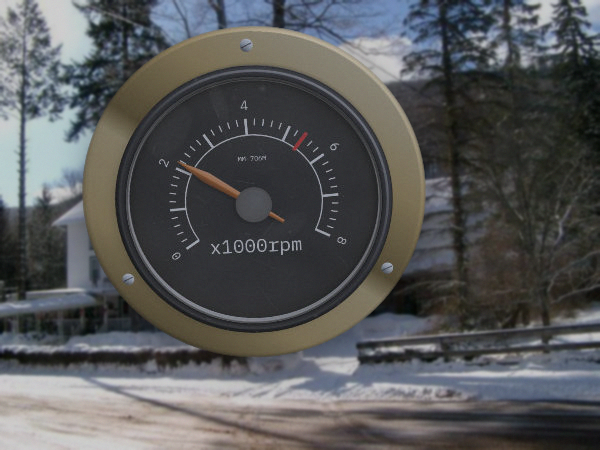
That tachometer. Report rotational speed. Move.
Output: 2200 rpm
